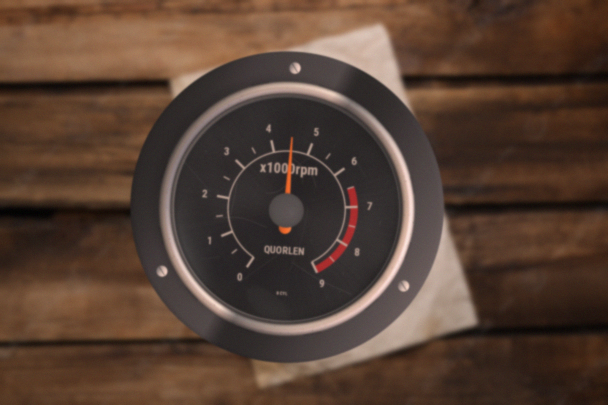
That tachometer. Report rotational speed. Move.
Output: 4500 rpm
